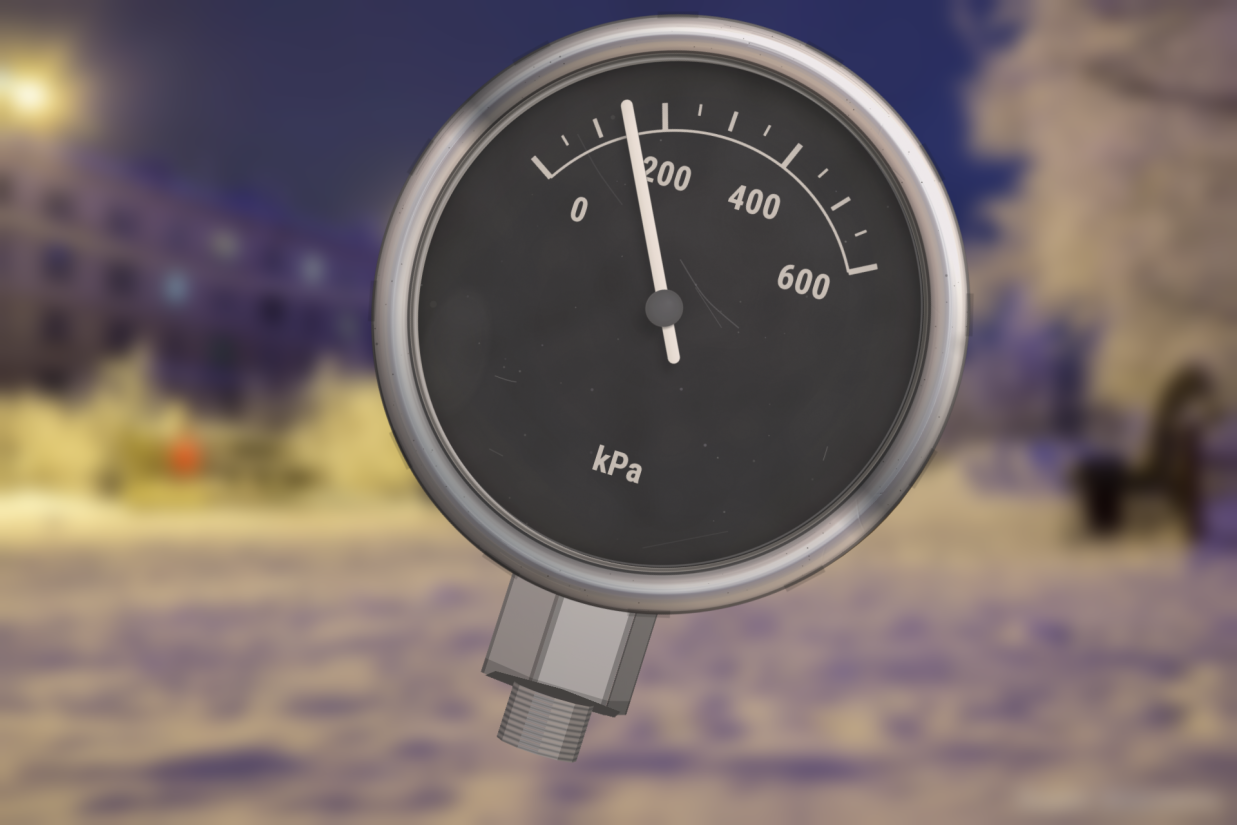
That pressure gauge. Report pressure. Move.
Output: 150 kPa
